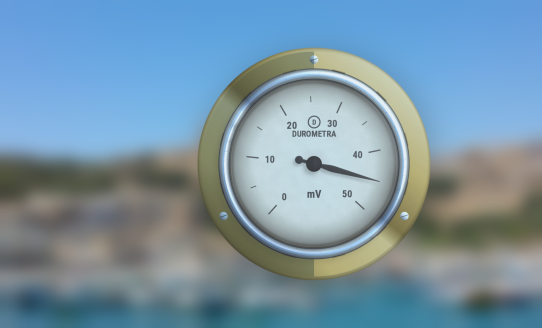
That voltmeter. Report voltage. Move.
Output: 45 mV
